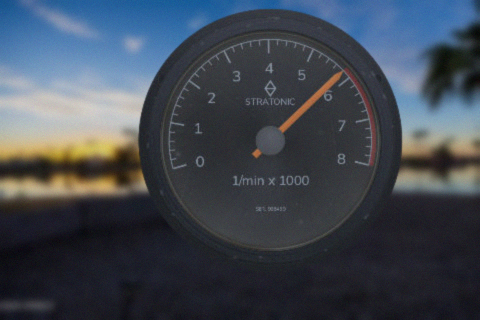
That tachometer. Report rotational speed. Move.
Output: 5800 rpm
